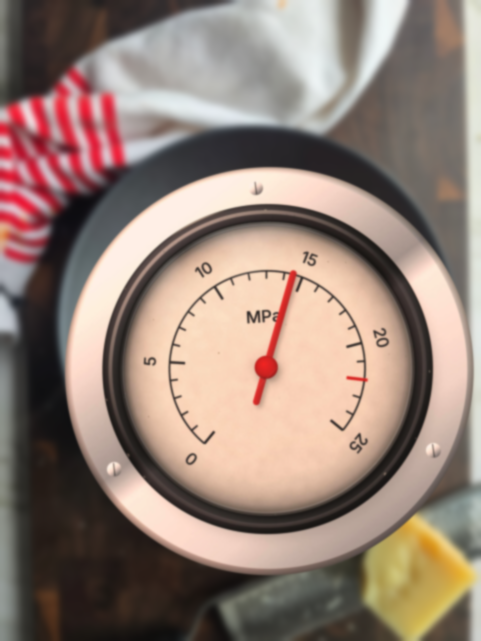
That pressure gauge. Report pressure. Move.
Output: 14.5 MPa
